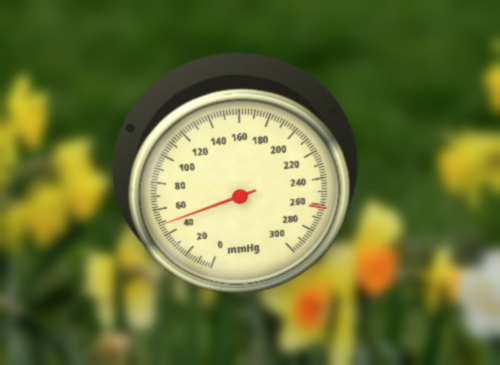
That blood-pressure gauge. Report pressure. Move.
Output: 50 mmHg
